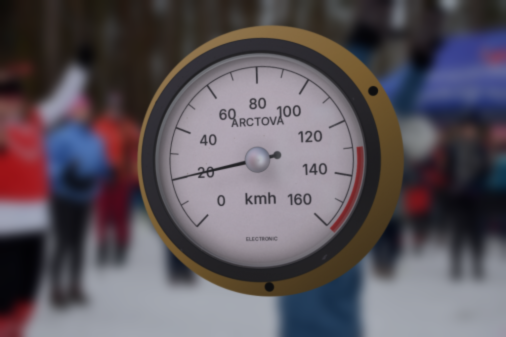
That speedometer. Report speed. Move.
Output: 20 km/h
